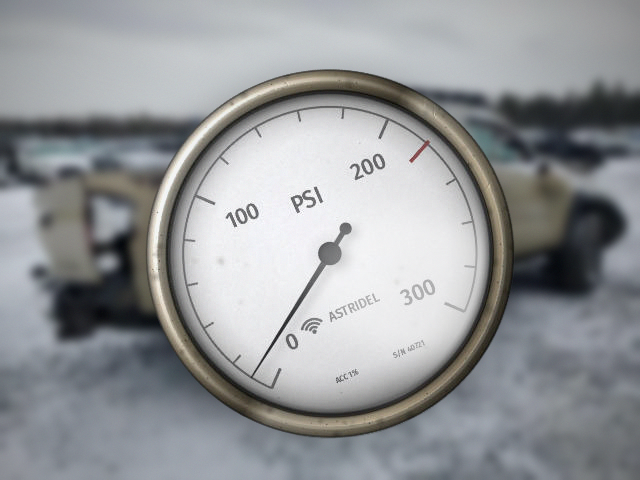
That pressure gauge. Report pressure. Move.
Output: 10 psi
